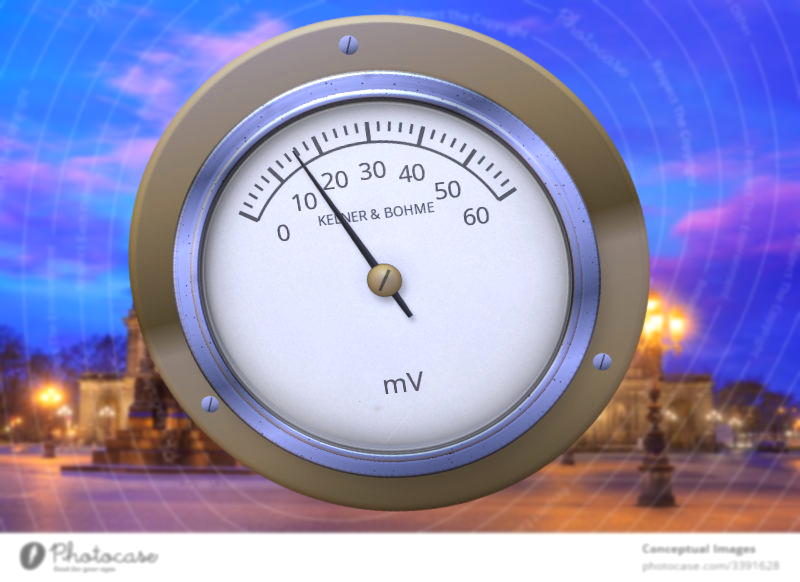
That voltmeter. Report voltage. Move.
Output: 16 mV
